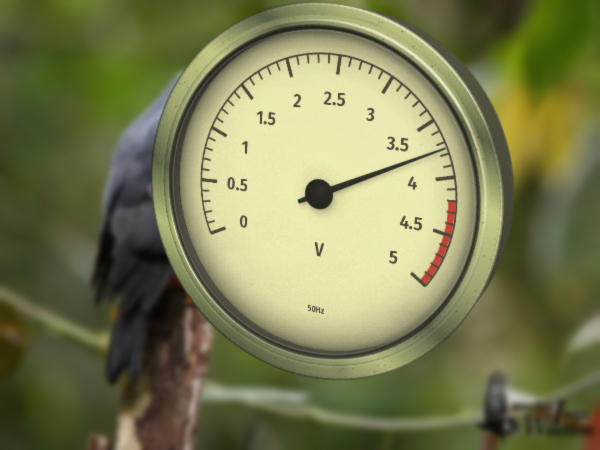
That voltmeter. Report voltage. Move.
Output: 3.75 V
